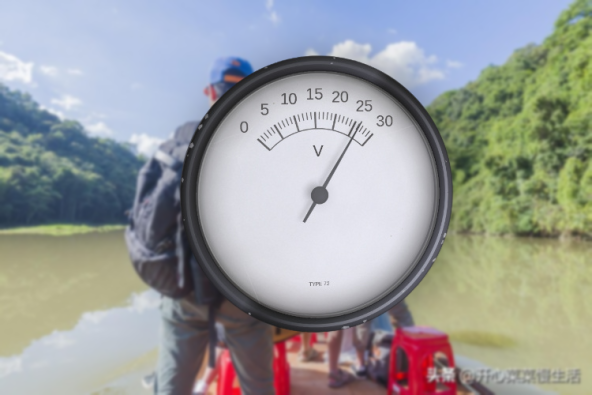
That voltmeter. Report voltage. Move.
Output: 26 V
